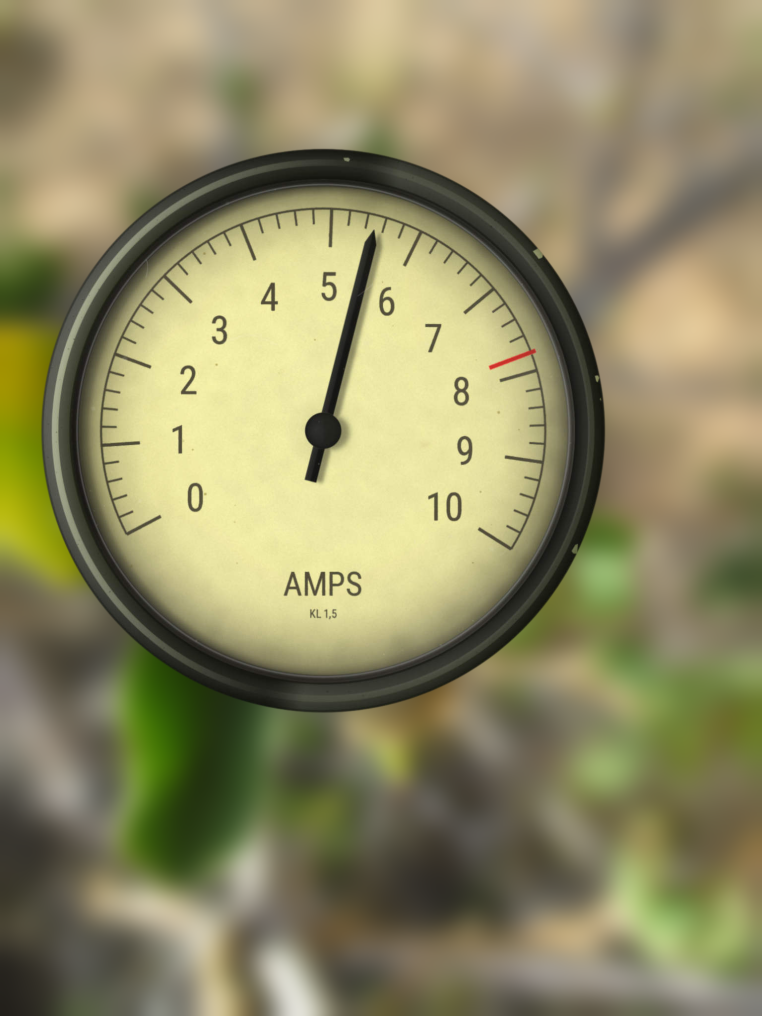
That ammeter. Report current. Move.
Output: 5.5 A
